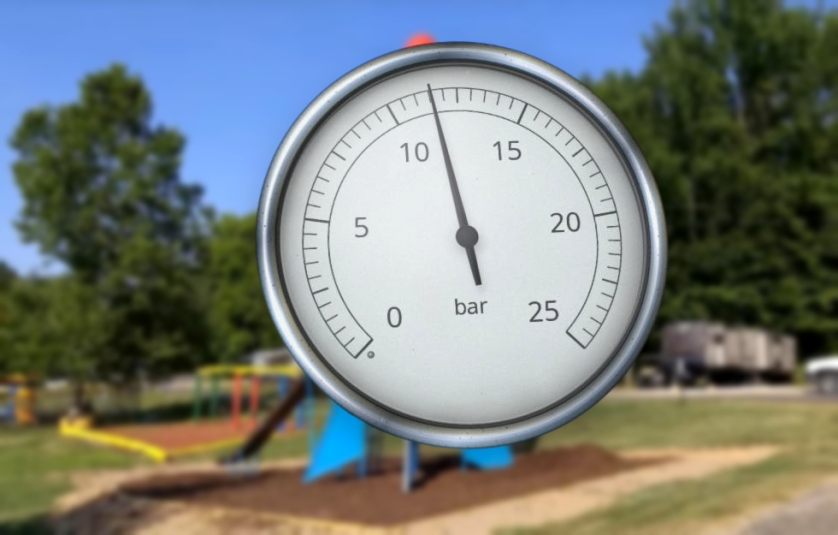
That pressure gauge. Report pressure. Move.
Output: 11.5 bar
